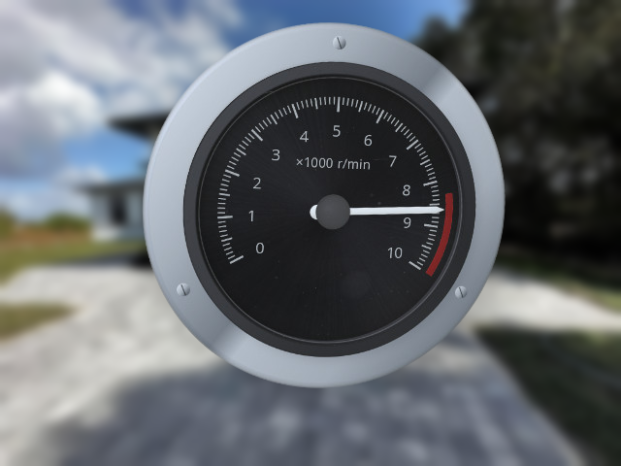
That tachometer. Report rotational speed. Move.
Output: 8600 rpm
